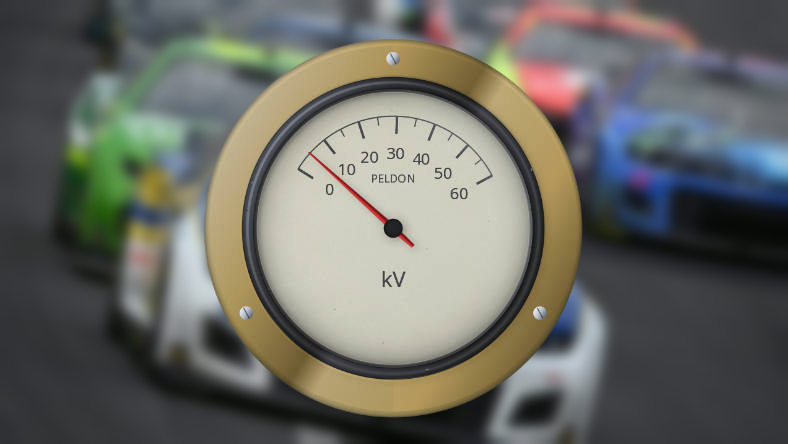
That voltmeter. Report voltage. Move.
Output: 5 kV
